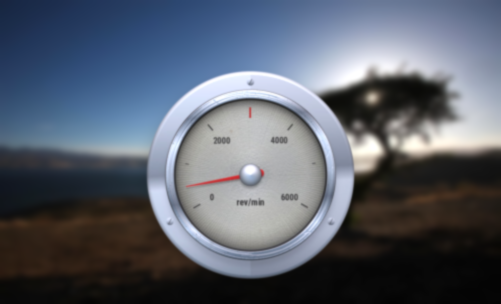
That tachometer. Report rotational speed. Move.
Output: 500 rpm
